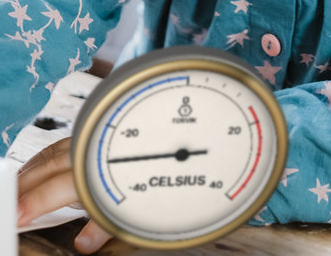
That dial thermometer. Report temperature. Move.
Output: -28 °C
